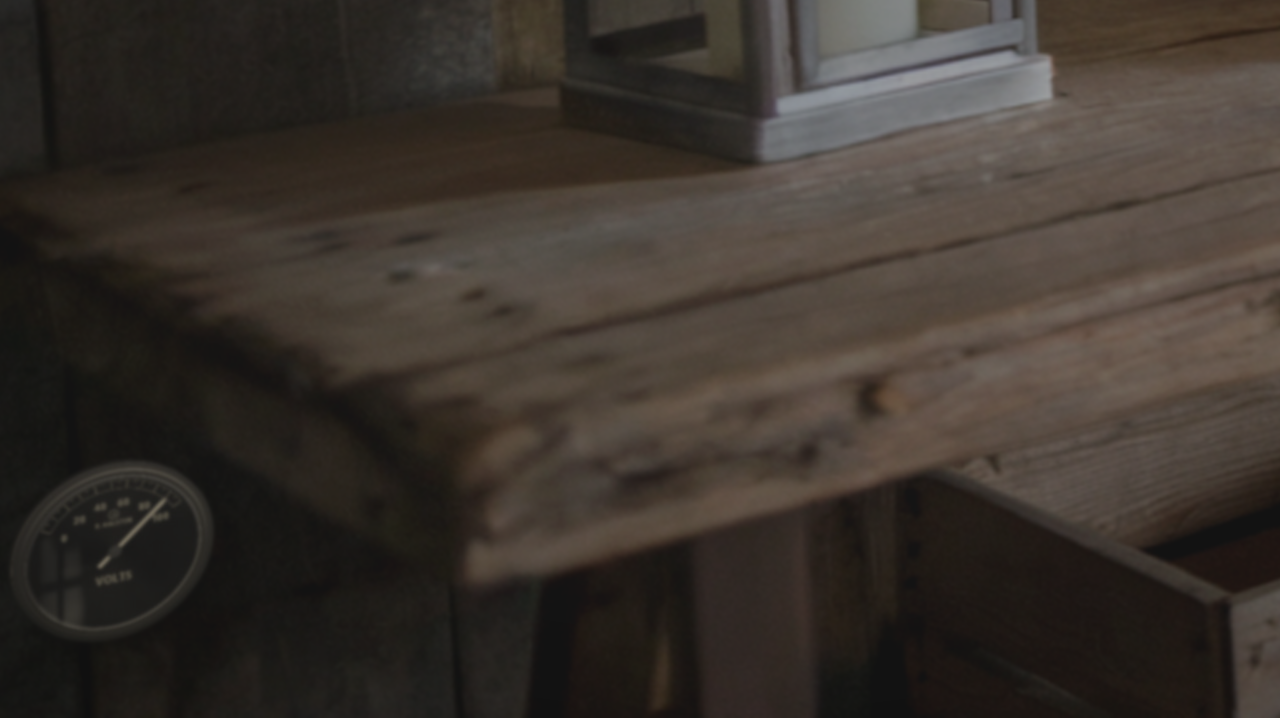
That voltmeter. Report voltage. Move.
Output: 90 V
